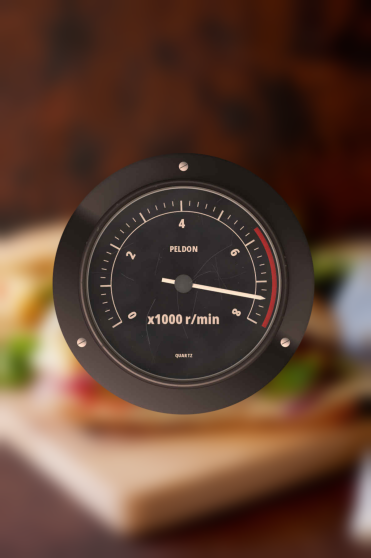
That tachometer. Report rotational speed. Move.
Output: 7400 rpm
